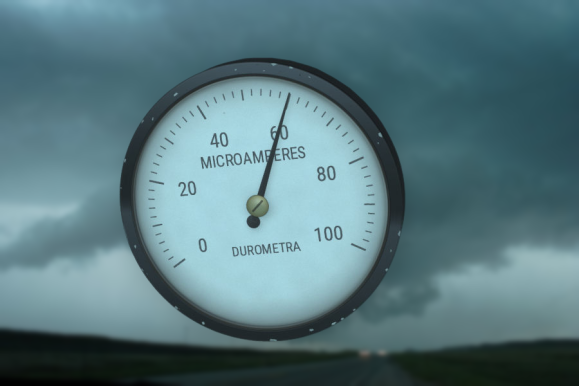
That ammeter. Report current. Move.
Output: 60 µA
